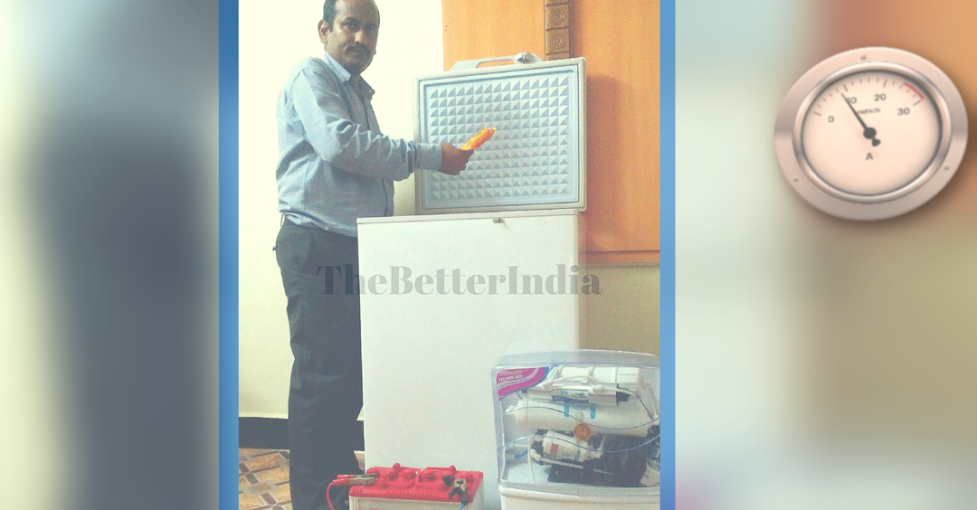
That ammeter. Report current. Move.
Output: 8 A
